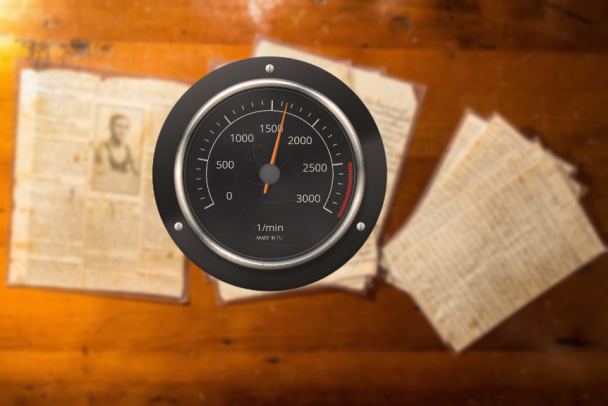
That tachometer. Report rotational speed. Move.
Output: 1650 rpm
